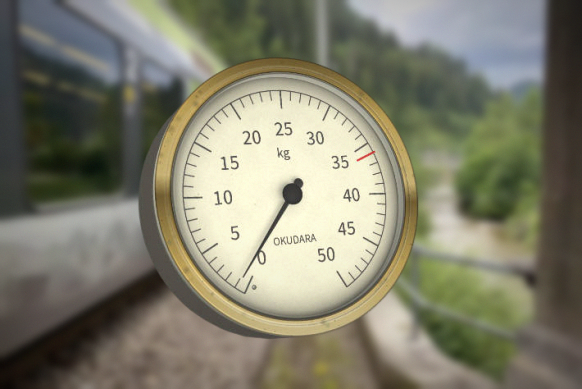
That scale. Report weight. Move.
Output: 1 kg
